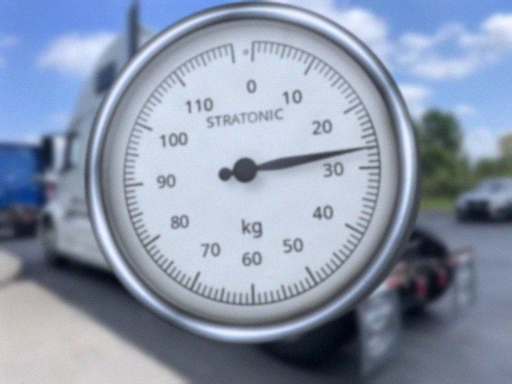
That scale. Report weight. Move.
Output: 27 kg
